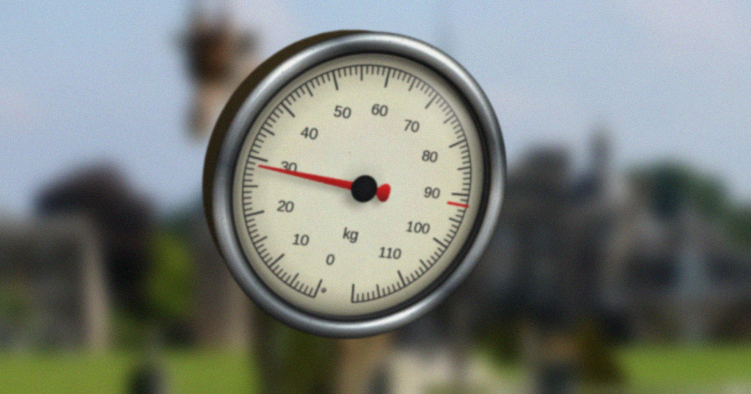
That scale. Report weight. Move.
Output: 29 kg
